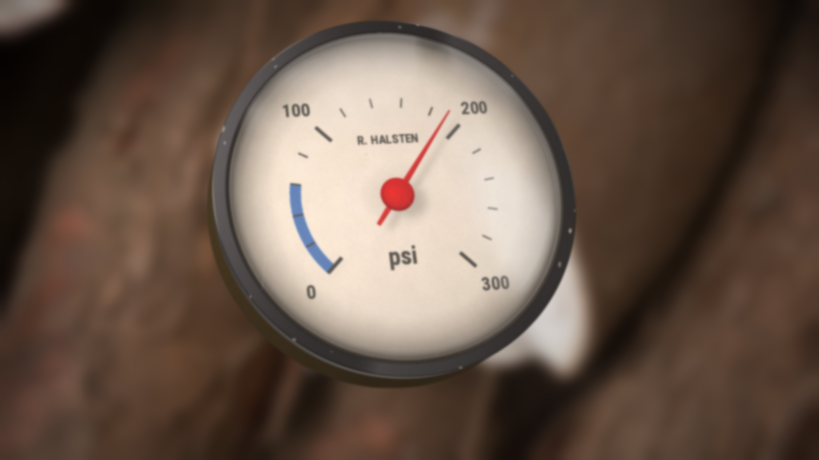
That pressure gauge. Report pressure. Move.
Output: 190 psi
